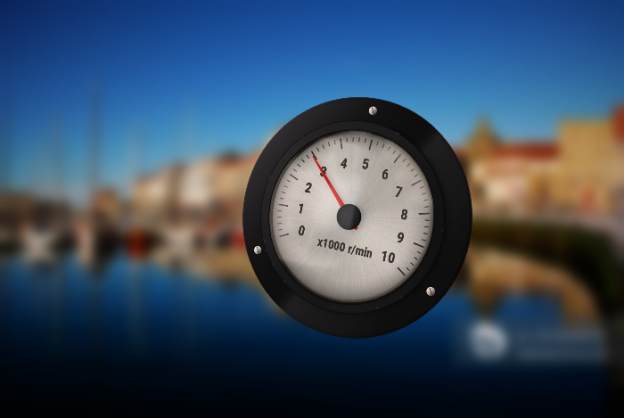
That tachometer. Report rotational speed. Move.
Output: 3000 rpm
